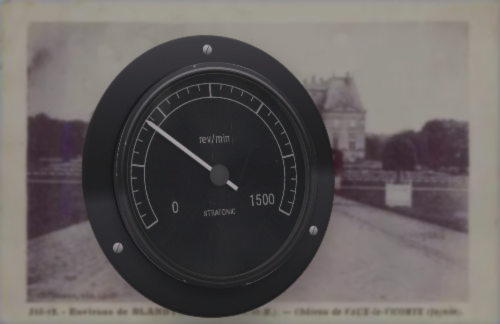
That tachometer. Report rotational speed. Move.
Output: 425 rpm
